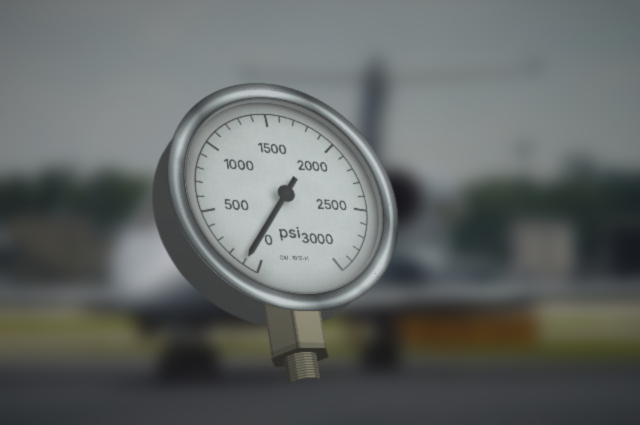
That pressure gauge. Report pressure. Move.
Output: 100 psi
